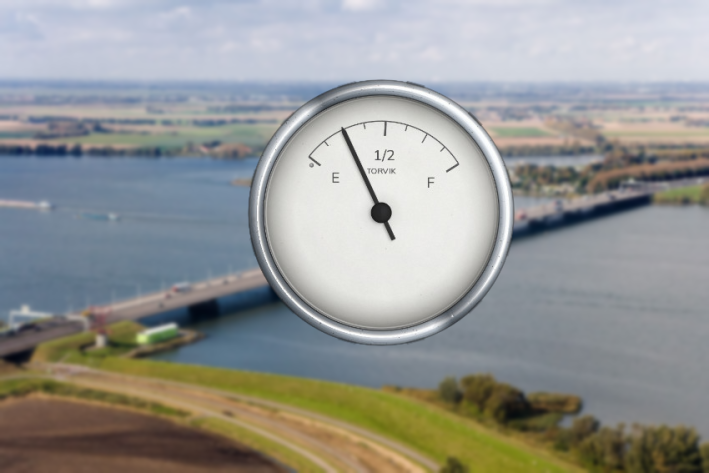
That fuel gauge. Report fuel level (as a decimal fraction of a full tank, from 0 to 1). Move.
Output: 0.25
